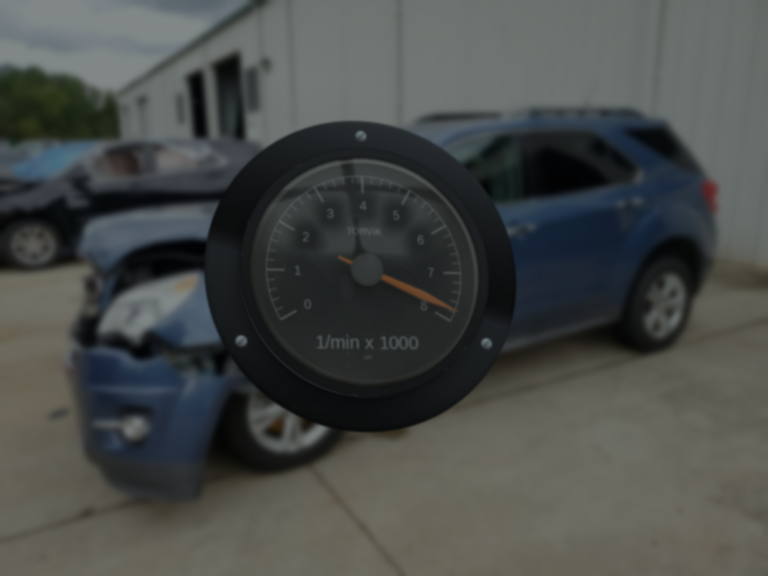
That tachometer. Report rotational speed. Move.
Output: 7800 rpm
